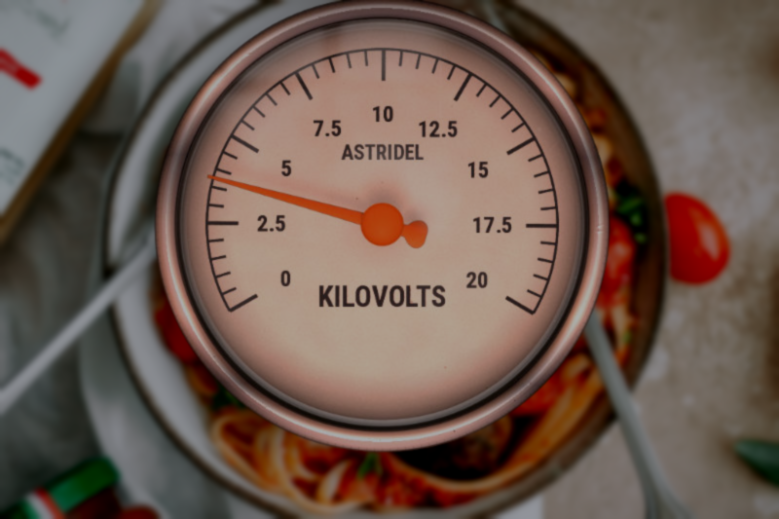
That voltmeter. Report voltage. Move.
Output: 3.75 kV
